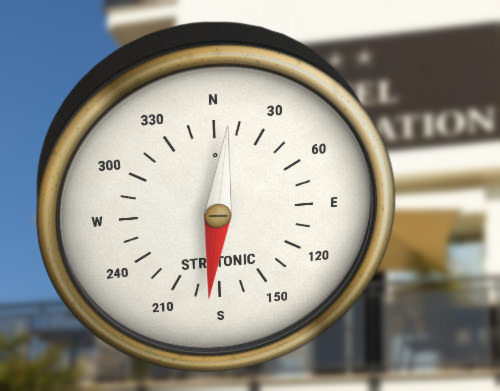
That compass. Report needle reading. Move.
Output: 187.5 °
